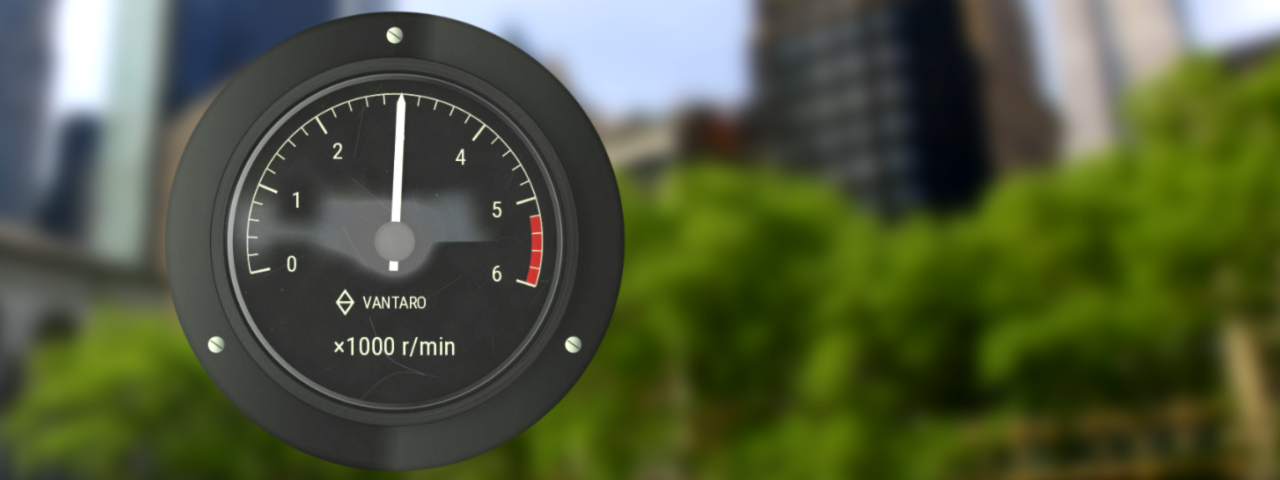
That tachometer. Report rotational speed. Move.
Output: 3000 rpm
